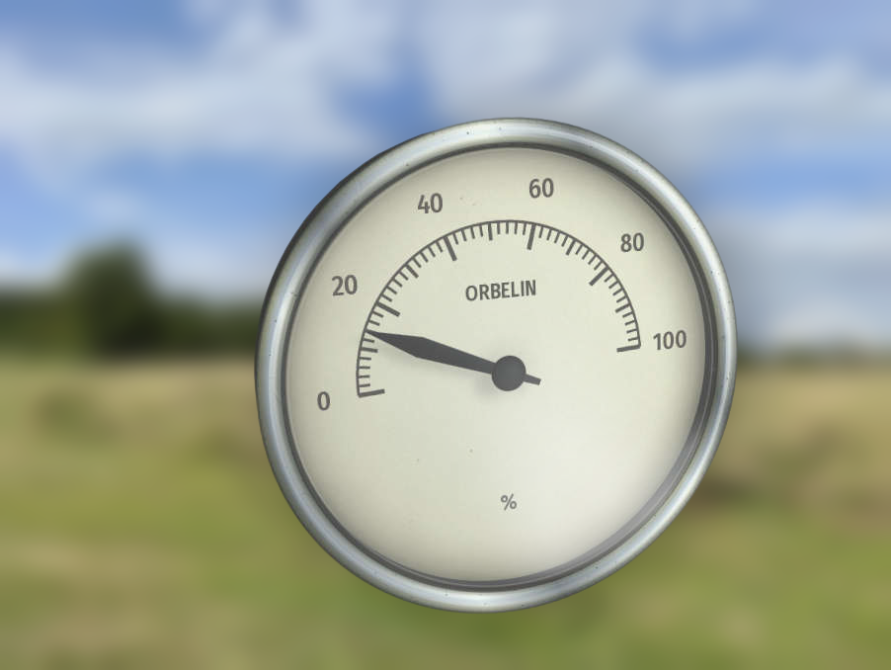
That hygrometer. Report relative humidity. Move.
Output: 14 %
